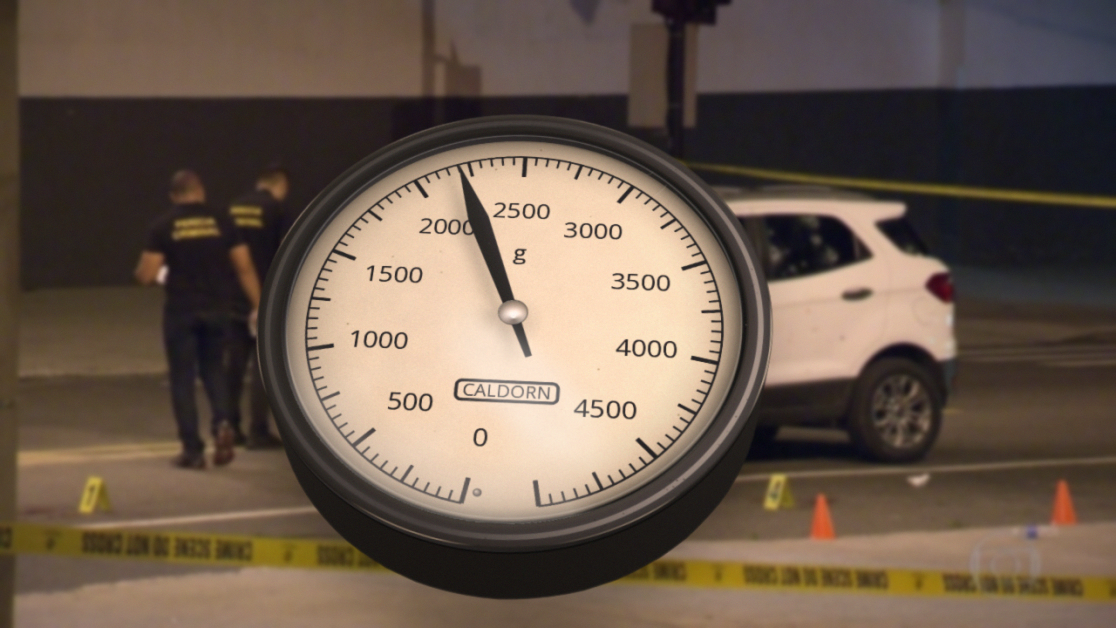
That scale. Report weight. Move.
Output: 2200 g
